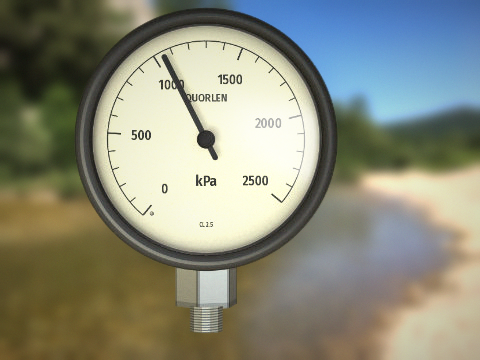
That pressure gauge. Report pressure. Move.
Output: 1050 kPa
